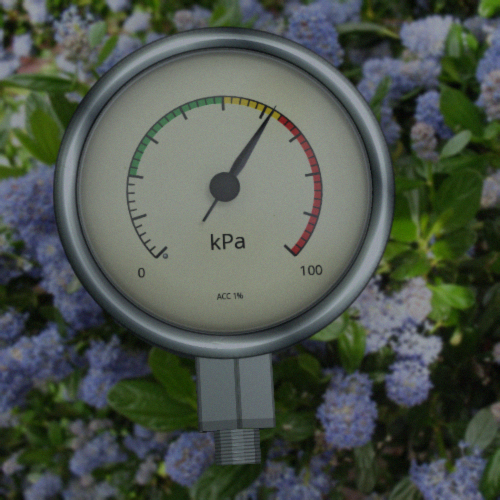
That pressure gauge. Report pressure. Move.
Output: 62 kPa
